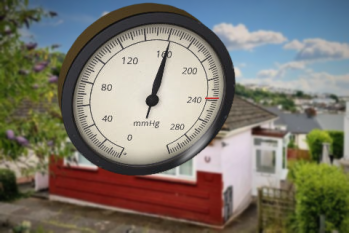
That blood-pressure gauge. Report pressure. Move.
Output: 160 mmHg
